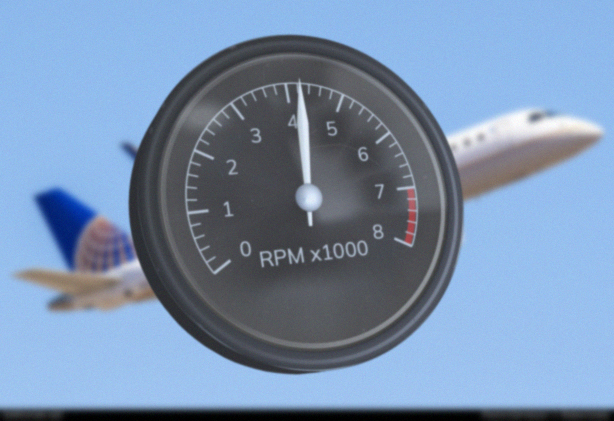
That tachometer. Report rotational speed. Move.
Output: 4200 rpm
